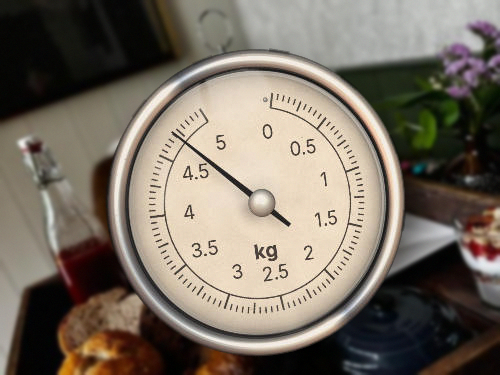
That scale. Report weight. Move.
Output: 4.7 kg
